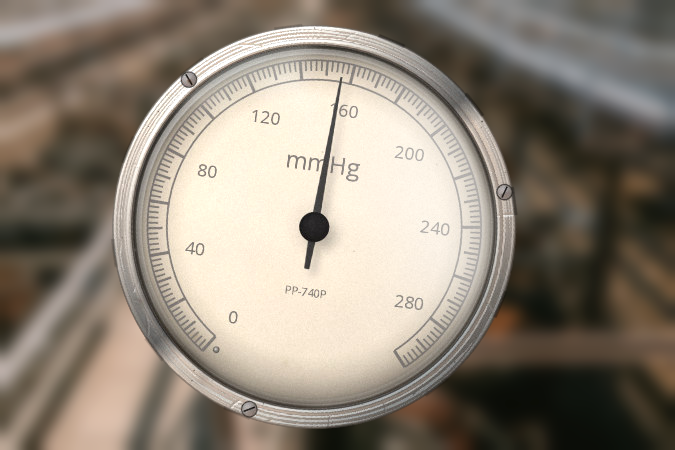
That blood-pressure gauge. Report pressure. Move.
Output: 156 mmHg
